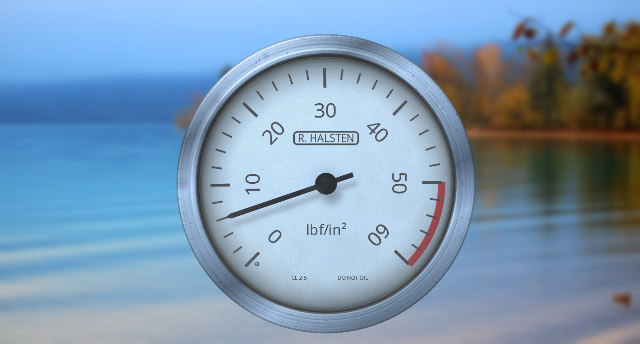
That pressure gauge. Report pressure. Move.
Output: 6 psi
